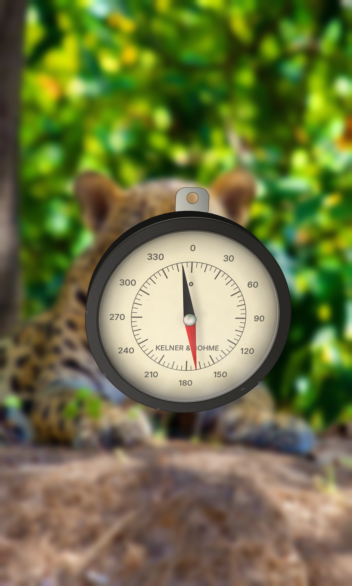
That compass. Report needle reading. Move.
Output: 170 °
